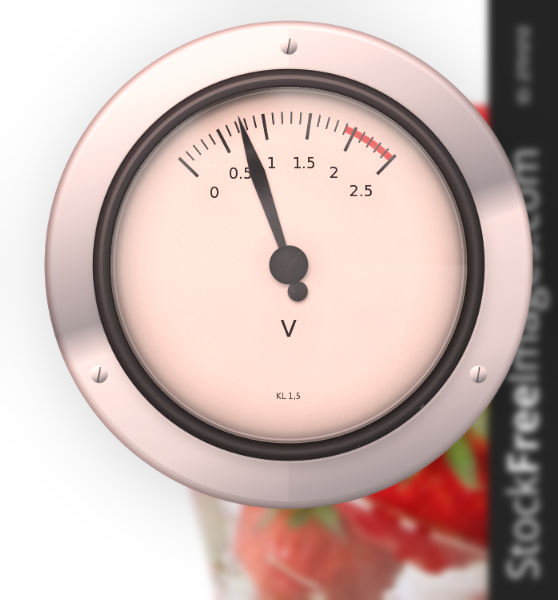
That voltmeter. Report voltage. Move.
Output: 0.75 V
